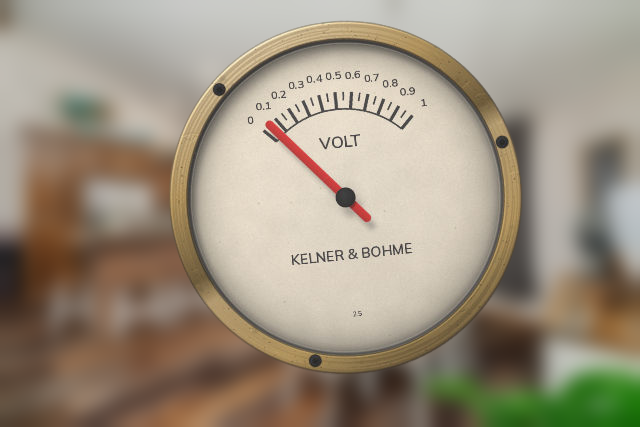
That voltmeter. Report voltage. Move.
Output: 0.05 V
